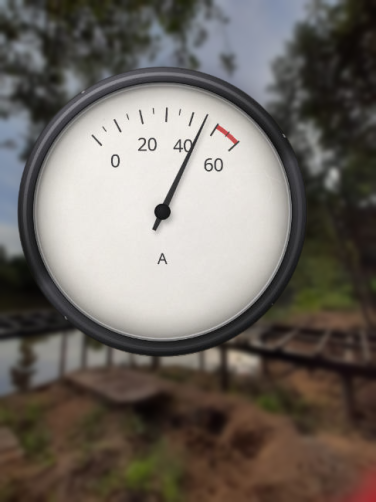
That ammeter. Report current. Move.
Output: 45 A
